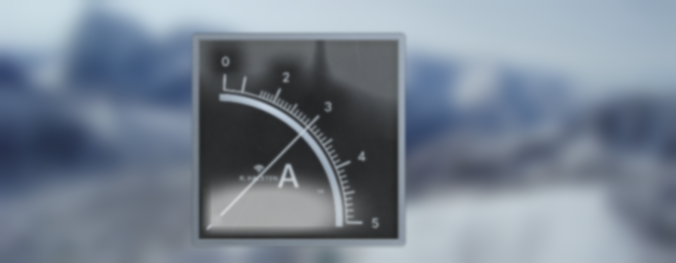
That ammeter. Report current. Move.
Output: 3 A
